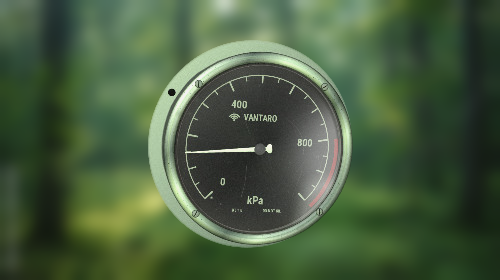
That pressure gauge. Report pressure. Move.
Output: 150 kPa
